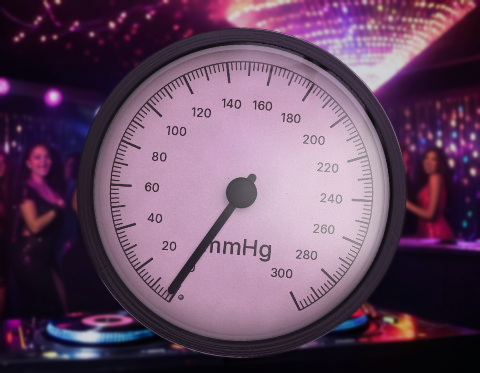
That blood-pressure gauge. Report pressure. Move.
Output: 2 mmHg
